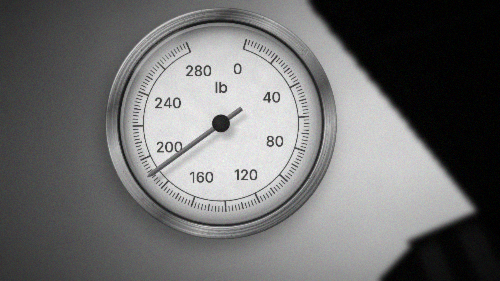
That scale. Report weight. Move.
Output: 190 lb
